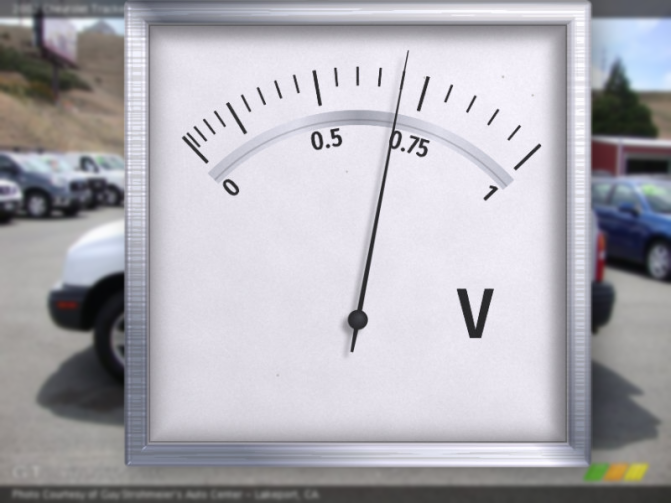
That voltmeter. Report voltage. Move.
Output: 0.7 V
